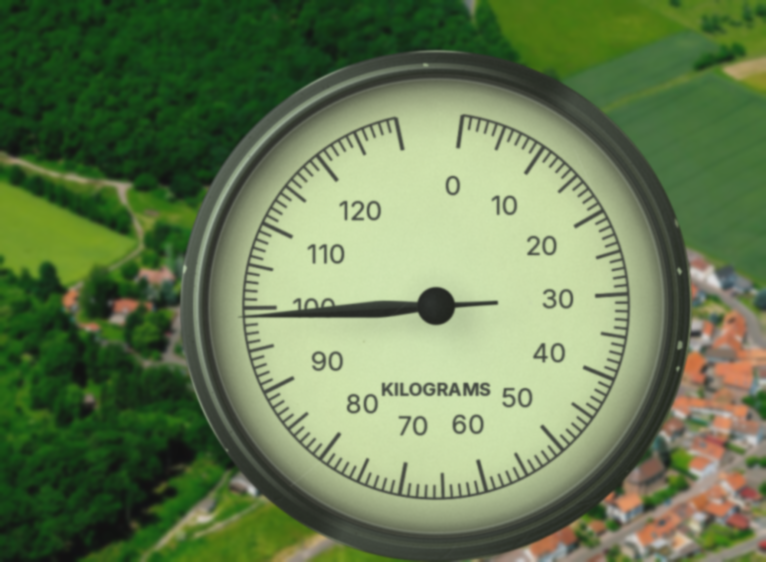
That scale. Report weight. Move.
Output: 99 kg
